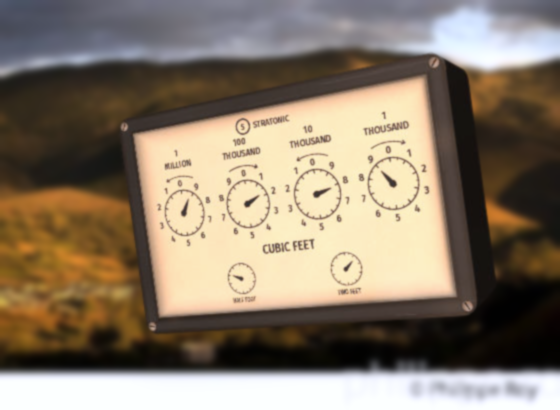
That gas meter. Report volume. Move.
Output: 917900 ft³
